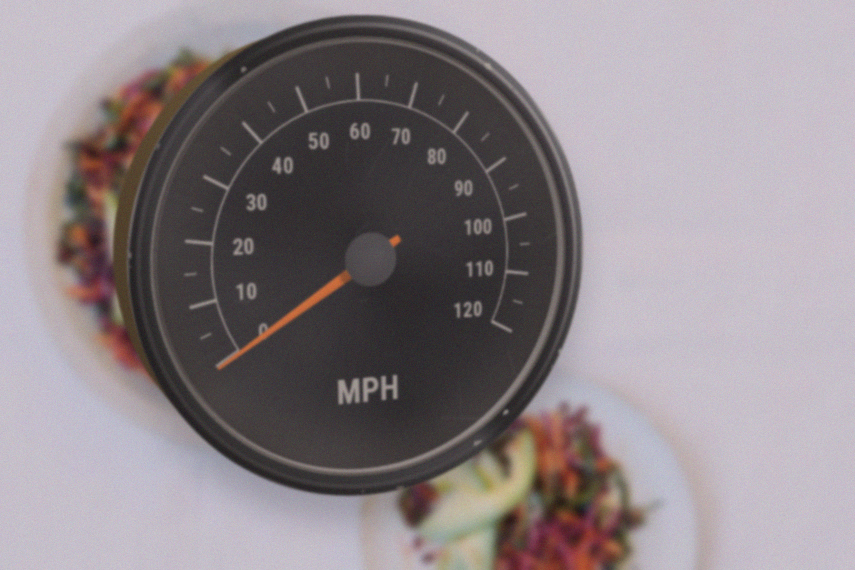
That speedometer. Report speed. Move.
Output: 0 mph
